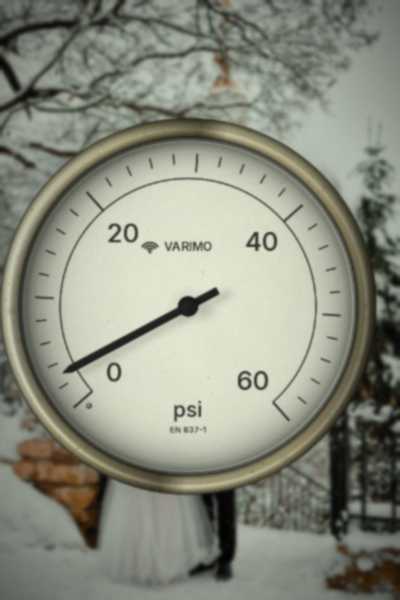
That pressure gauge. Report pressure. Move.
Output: 3 psi
